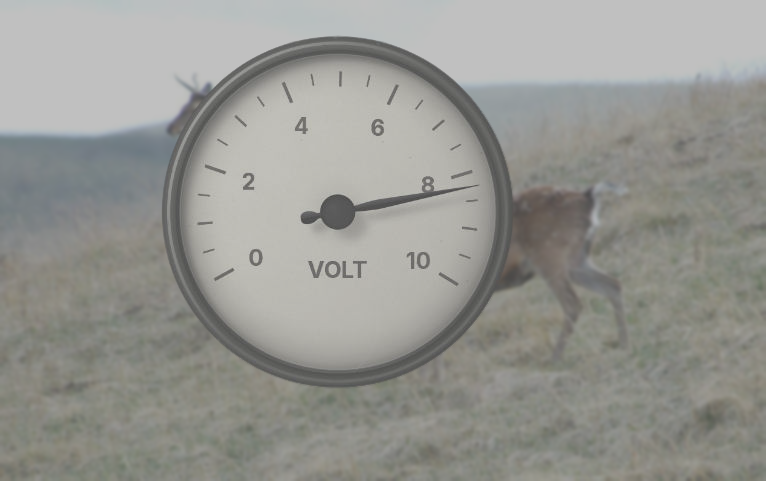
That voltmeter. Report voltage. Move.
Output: 8.25 V
